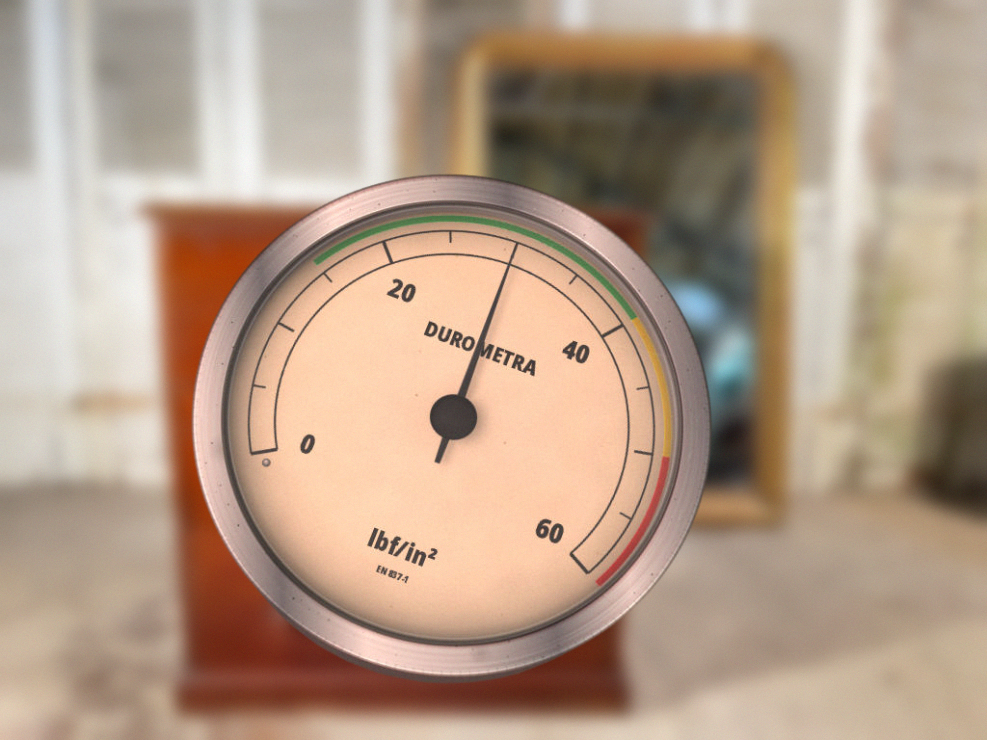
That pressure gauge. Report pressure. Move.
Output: 30 psi
